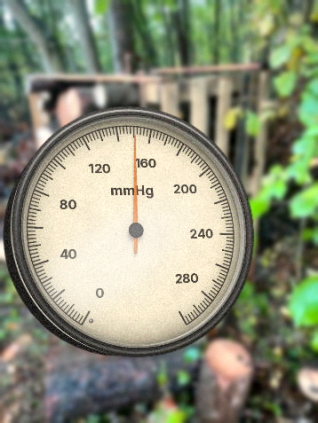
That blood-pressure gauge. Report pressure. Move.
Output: 150 mmHg
